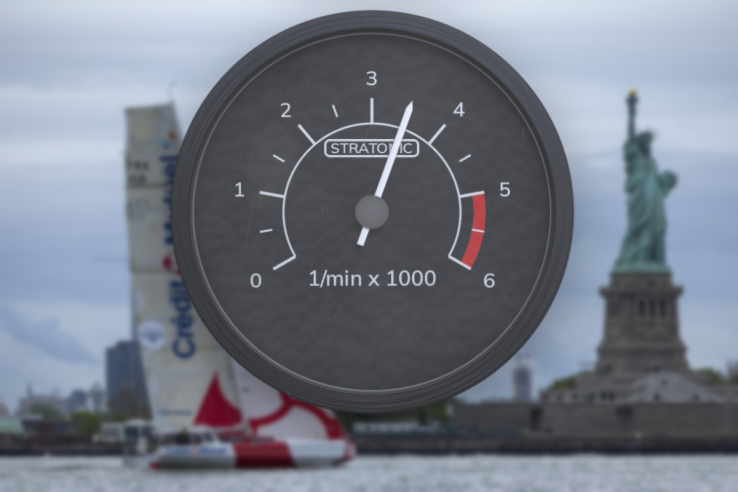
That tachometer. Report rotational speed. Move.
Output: 3500 rpm
